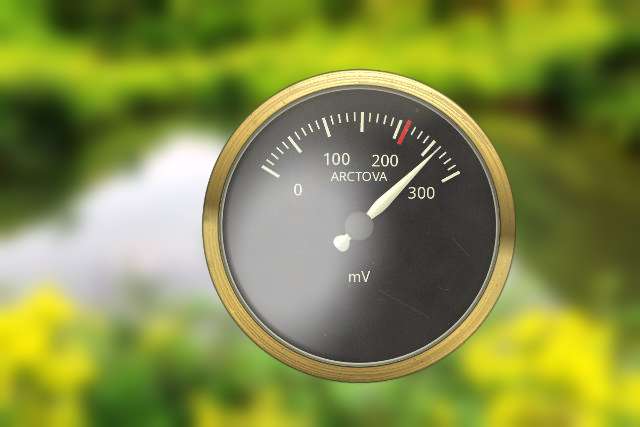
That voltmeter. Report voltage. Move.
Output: 260 mV
